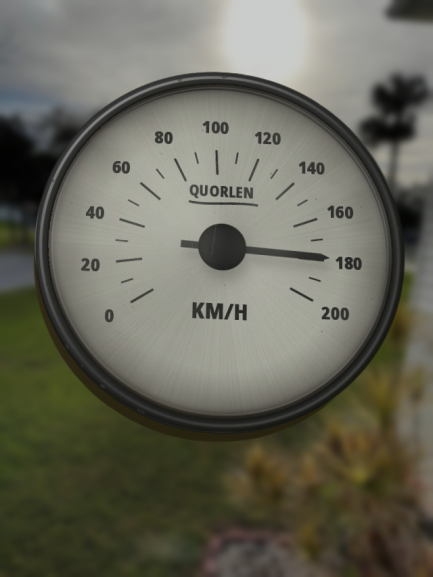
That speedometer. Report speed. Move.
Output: 180 km/h
